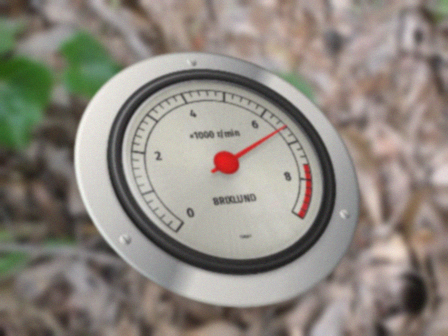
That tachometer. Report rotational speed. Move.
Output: 6600 rpm
